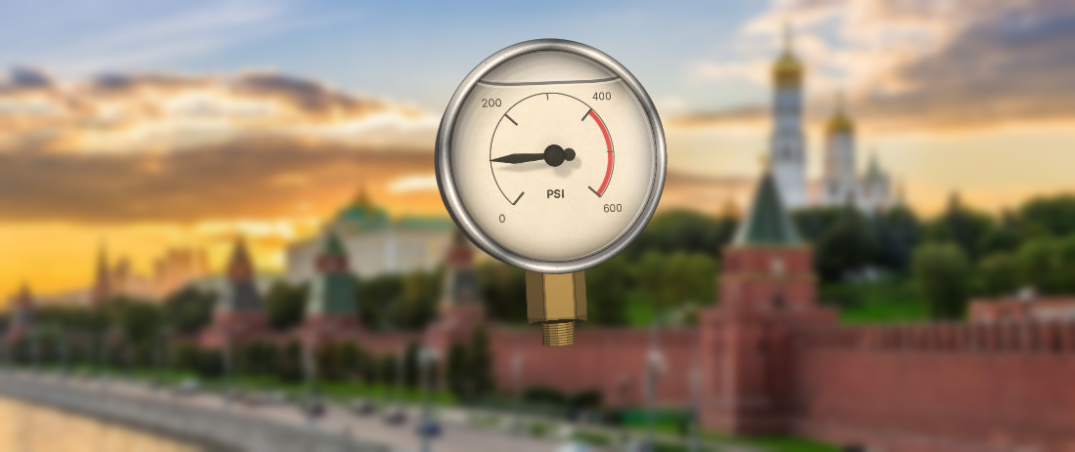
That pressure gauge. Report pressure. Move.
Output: 100 psi
